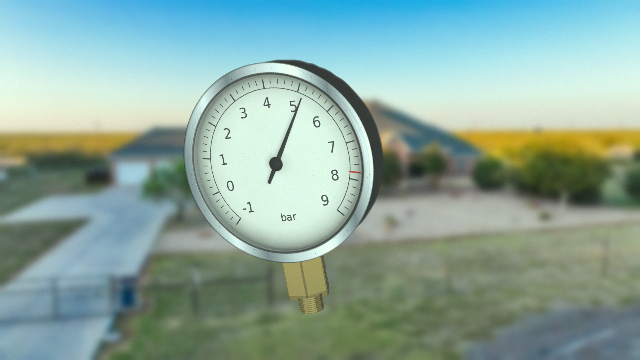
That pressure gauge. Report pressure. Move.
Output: 5.2 bar
